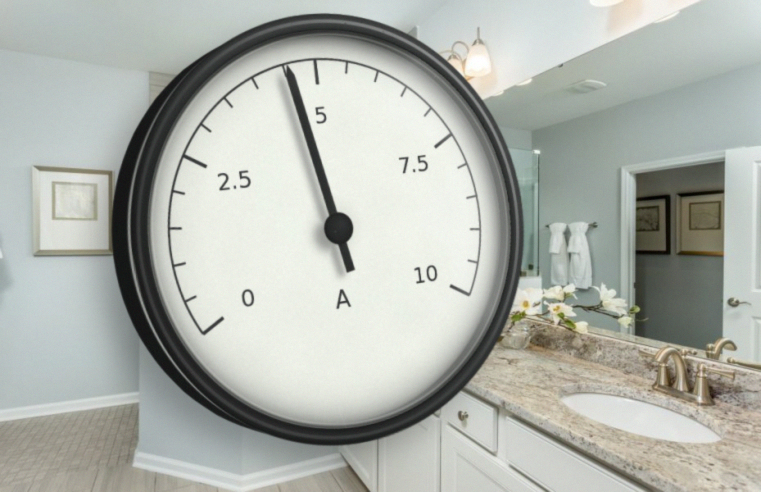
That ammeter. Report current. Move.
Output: 4.5 A
